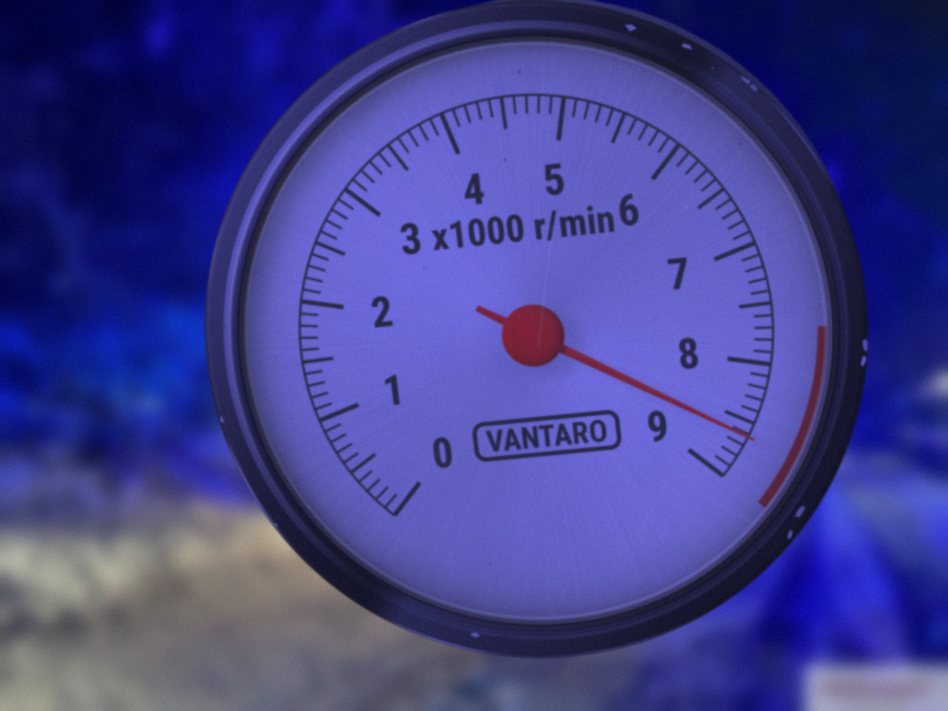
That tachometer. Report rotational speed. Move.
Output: 8600 rpm
